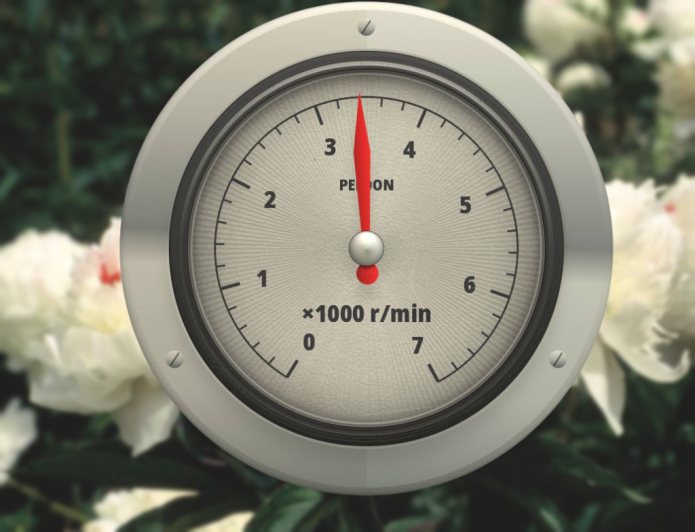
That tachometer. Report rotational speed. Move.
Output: 3400 rpm
